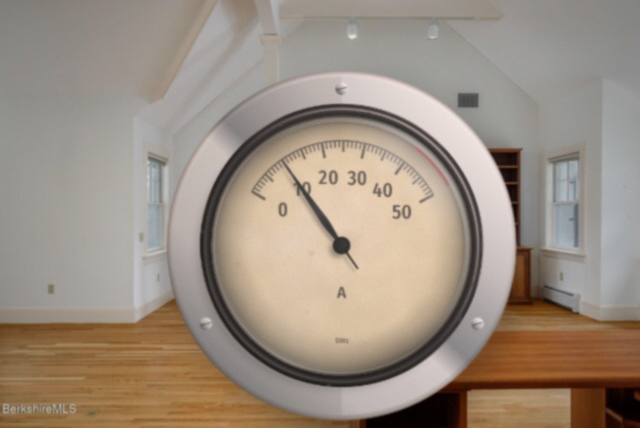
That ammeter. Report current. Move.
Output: 10 A
